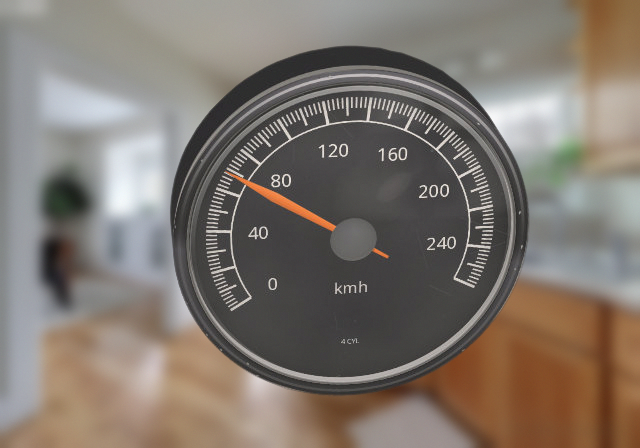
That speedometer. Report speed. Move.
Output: 70 km/h
